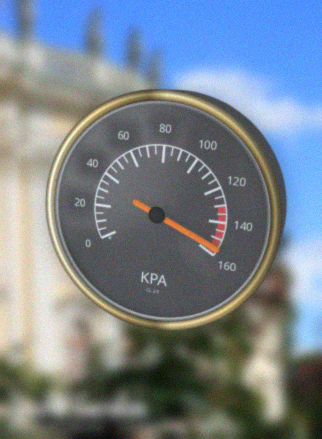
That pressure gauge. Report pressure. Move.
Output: 155 kPa
